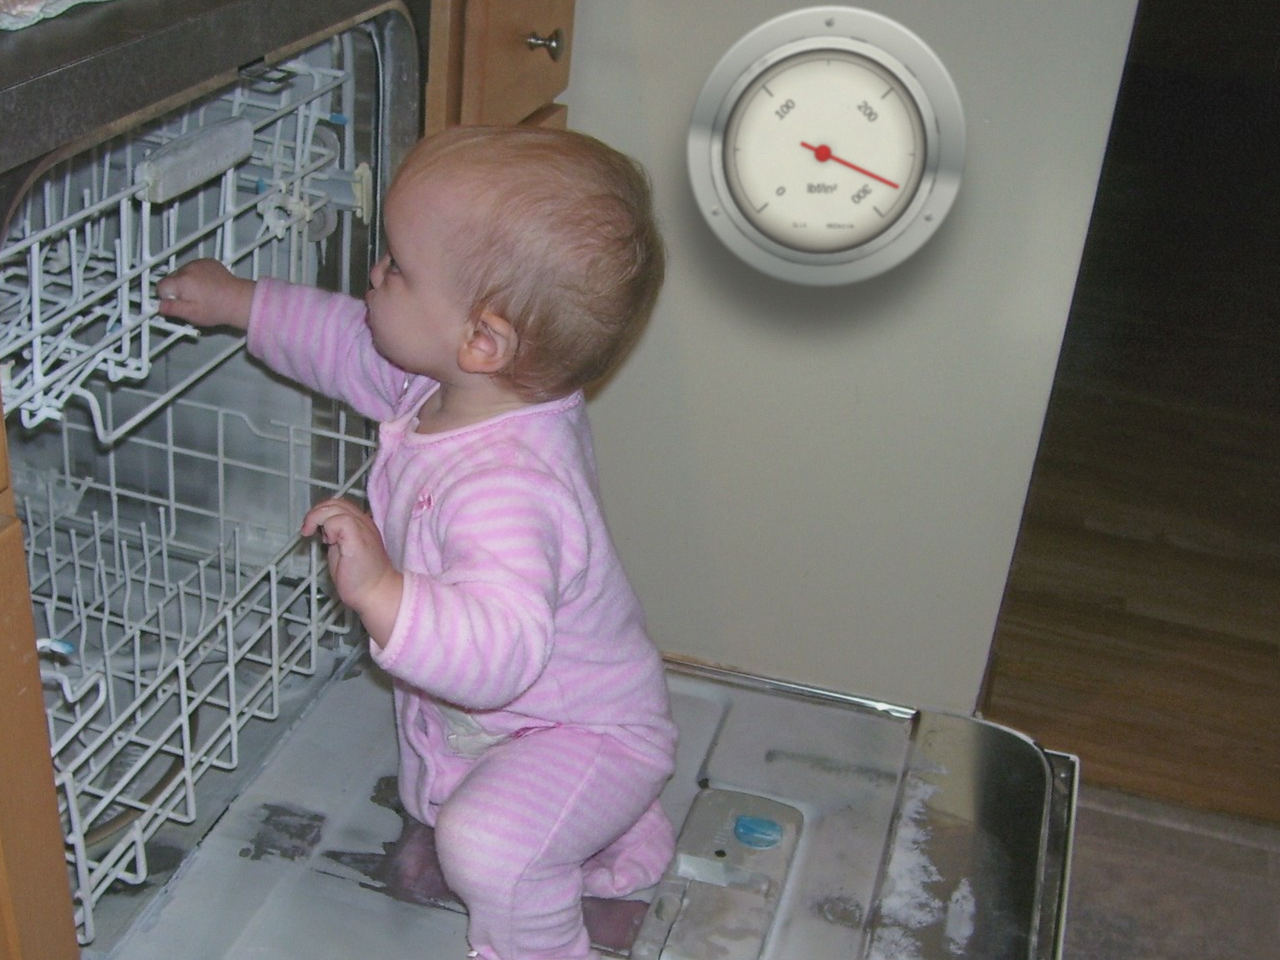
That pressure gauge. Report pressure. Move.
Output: 275 psi
